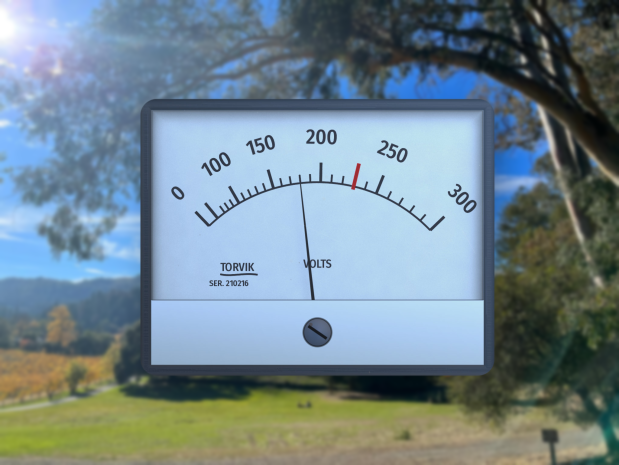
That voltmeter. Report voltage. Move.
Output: 180 V
